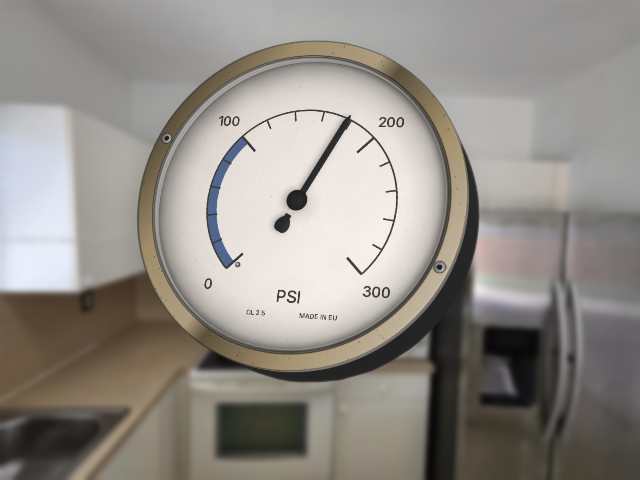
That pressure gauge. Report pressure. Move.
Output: 180 psi
